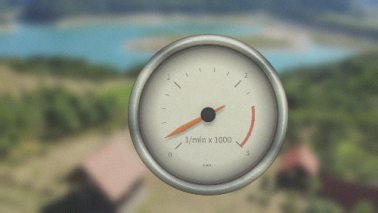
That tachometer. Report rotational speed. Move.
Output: 200 rpm
